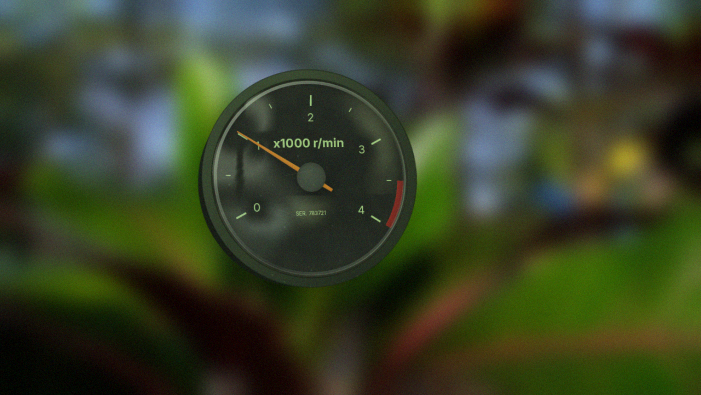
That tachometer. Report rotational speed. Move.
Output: 1000 rpm
